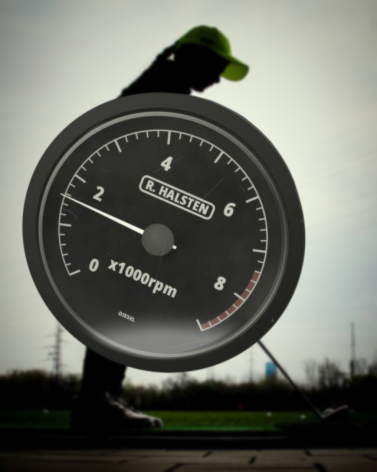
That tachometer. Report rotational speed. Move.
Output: 1600 rpm
